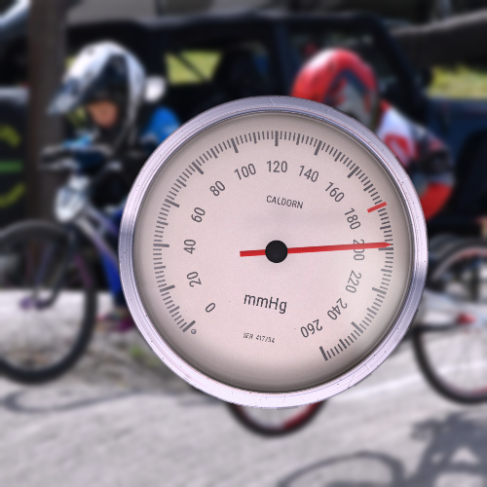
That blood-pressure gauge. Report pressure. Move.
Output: 198 mmHg
